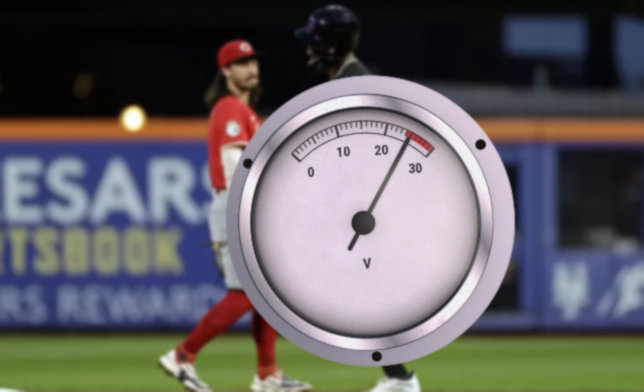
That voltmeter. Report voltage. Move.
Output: 25 V
